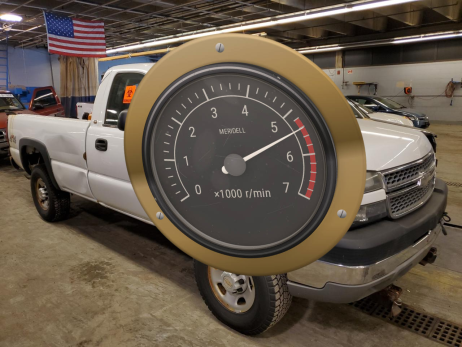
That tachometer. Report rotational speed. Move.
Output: 5400 rpm
